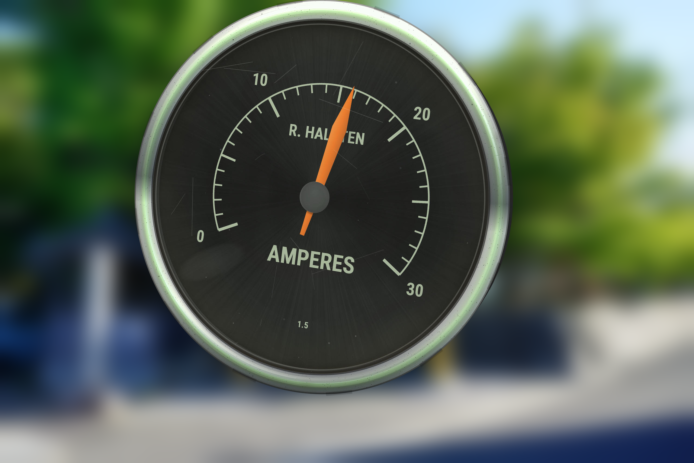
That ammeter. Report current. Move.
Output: 16 A
